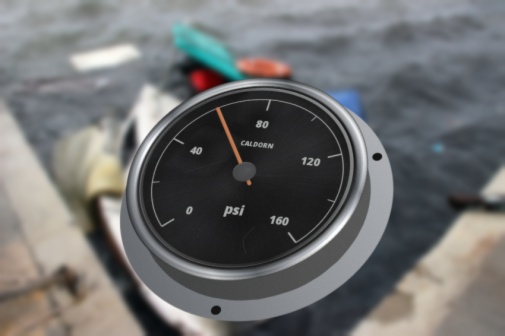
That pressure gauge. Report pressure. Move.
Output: 60 psi
